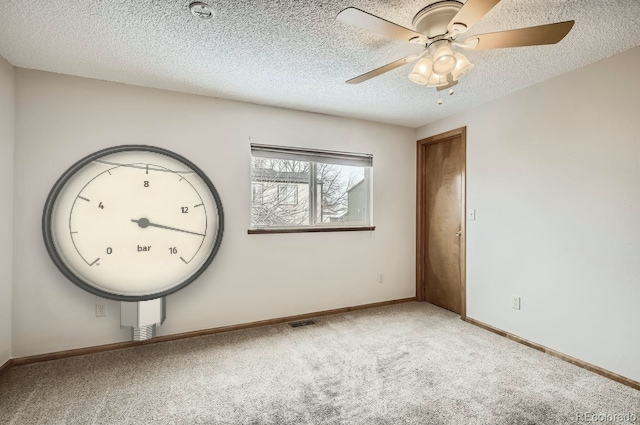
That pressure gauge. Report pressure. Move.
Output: 14 bar
